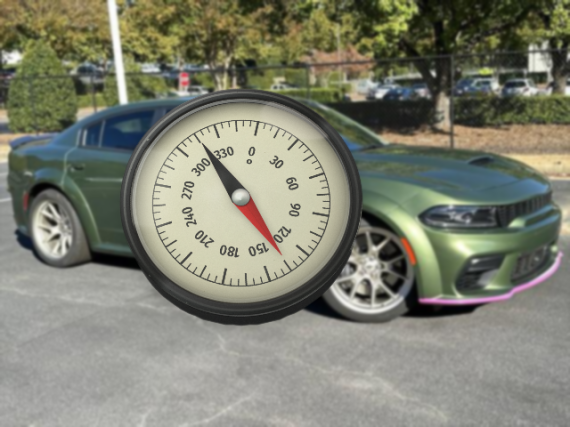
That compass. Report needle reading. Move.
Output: 135 °
